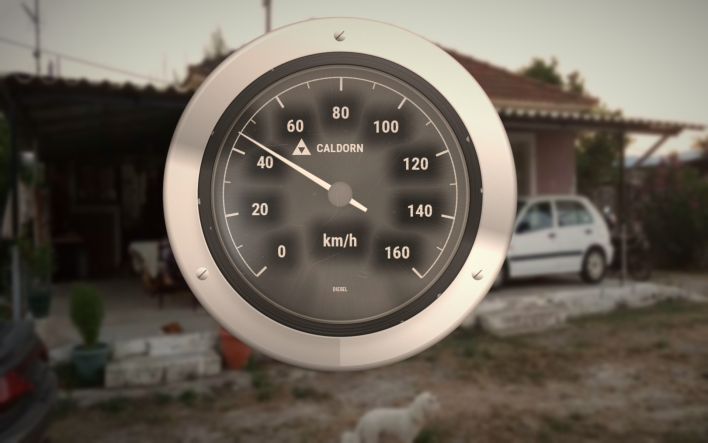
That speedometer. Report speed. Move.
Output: 45 km/h
